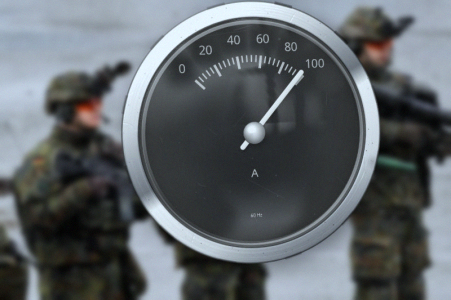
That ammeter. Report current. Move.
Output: 96 A
